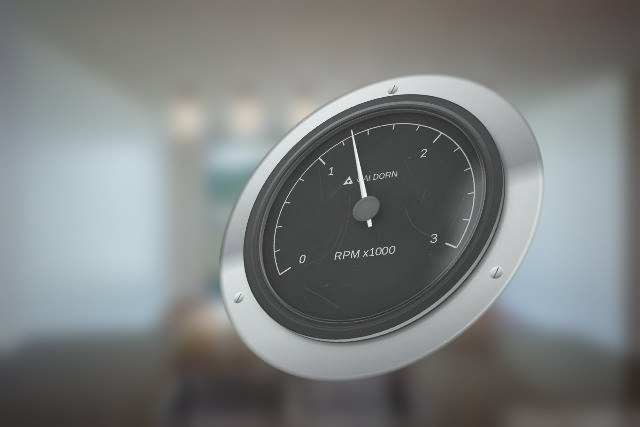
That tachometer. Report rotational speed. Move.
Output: 1300 rpm
